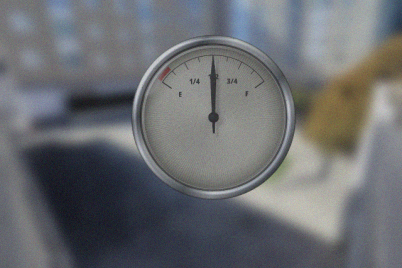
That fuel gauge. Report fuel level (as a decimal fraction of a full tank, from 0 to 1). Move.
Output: 0.5
